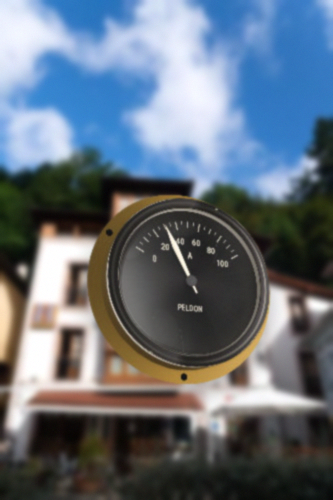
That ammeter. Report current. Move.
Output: 30 A
